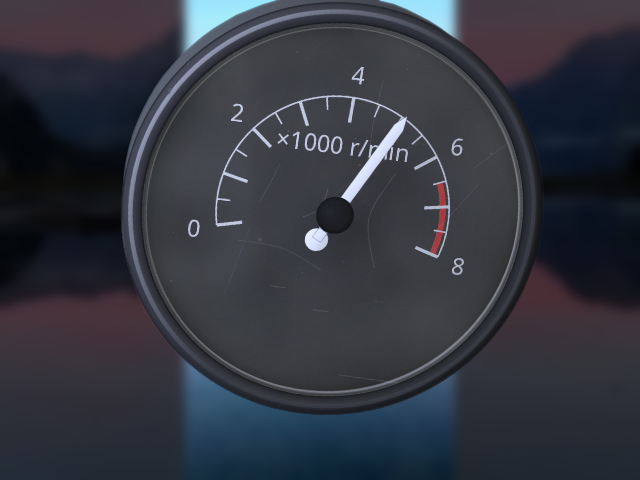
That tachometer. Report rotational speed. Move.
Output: 5000 rpm
